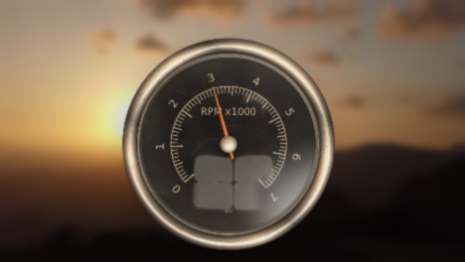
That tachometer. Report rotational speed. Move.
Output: 3000 rpm
